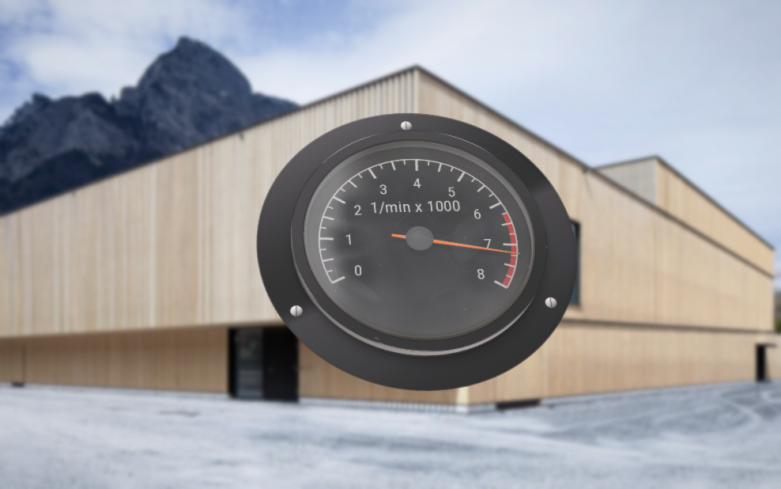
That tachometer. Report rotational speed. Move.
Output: 7250 rpm
